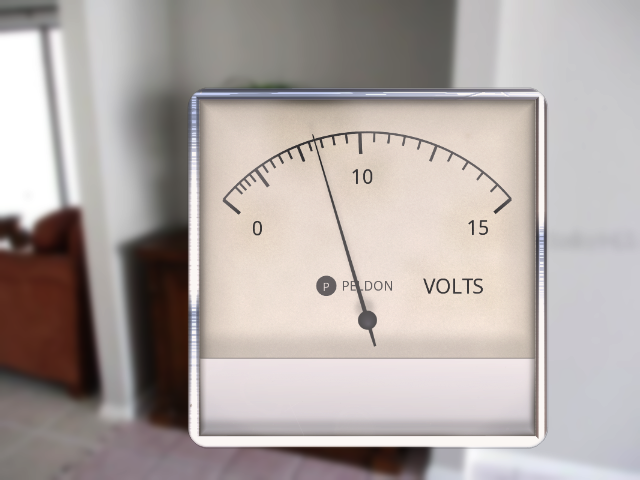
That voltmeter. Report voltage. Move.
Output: 8.25 V
